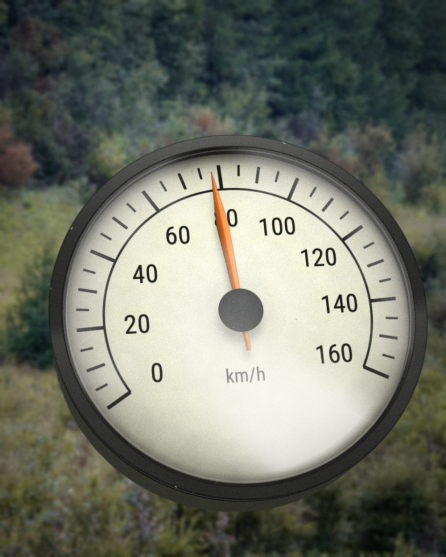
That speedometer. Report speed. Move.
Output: 77.5 km/h
